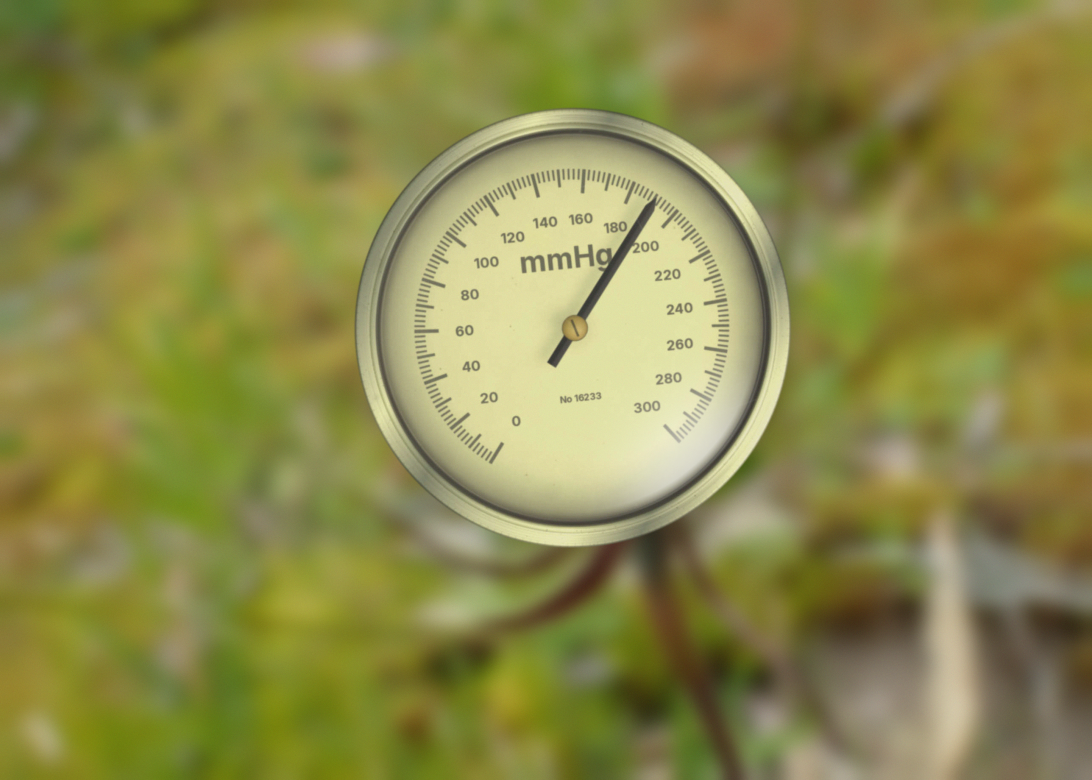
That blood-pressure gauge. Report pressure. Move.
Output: 190 mmHg
